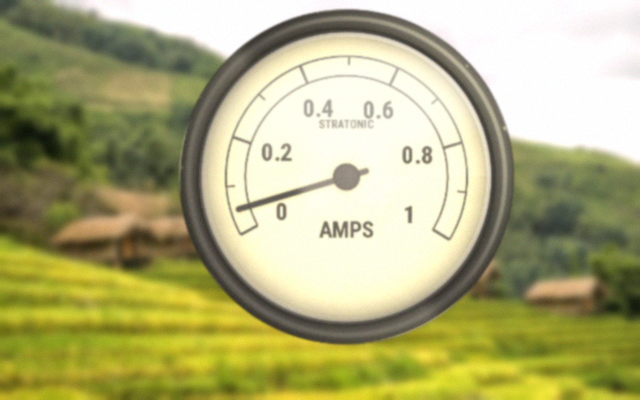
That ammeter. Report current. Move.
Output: 0.05 A
